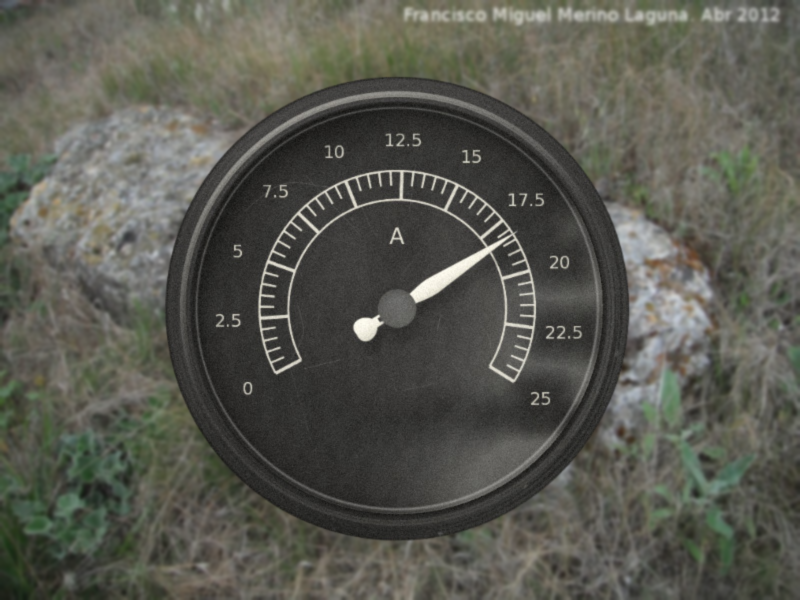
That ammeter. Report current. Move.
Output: 18.25 A
